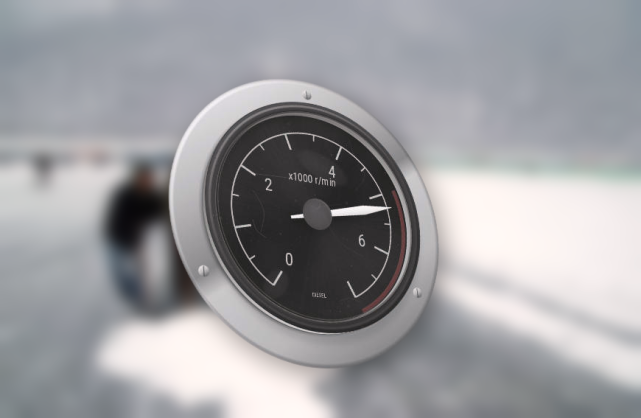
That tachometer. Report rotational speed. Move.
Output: 5250 rpm
